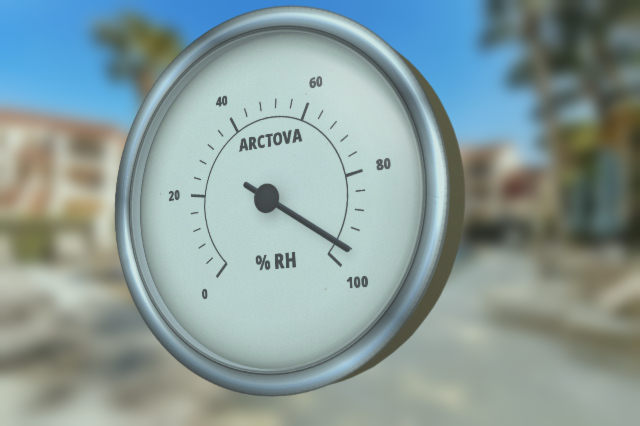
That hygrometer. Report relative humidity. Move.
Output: 96 %
